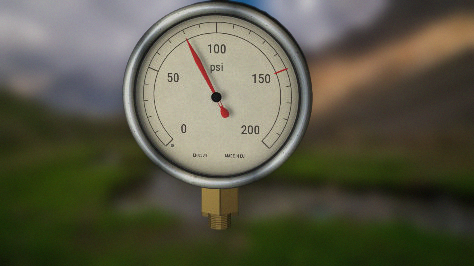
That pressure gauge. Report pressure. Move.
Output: 80 psi
